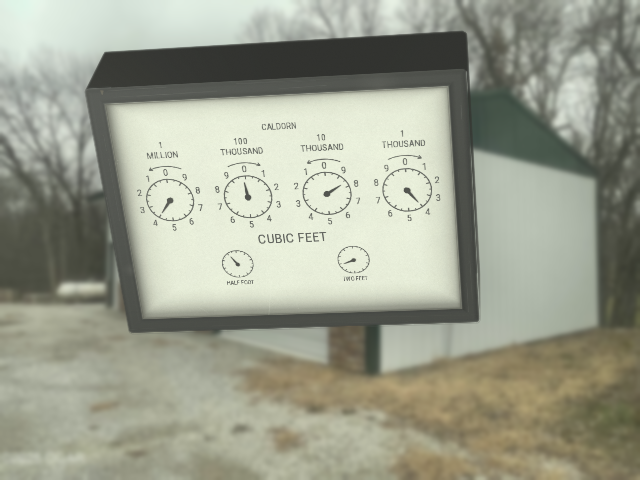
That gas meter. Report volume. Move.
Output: 398400 ft³
